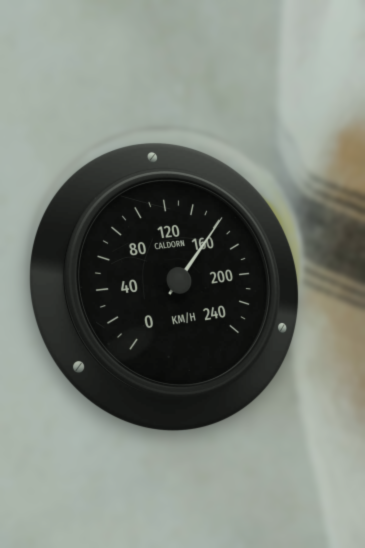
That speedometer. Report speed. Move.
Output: 160 km/h
